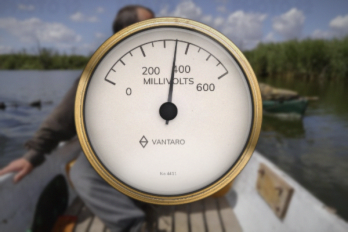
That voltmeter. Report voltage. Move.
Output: 350 mV
